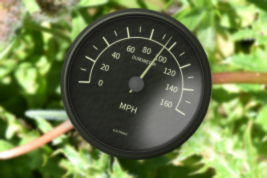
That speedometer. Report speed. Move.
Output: 95 mph
